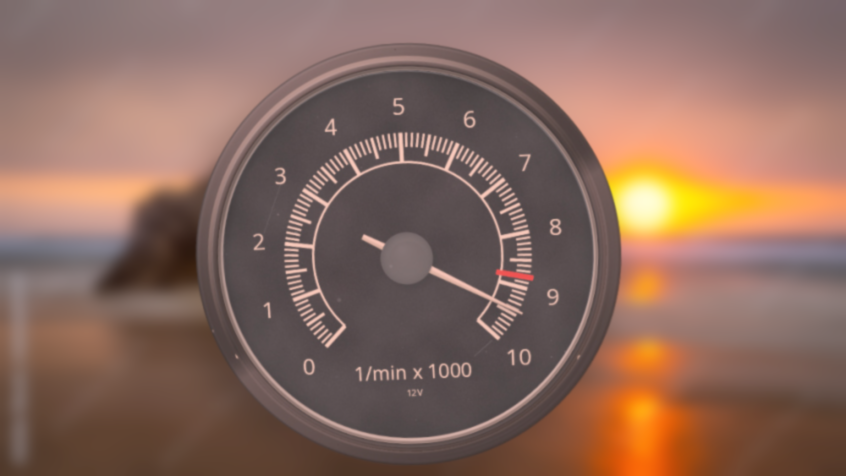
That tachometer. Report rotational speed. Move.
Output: 9400 rpm
